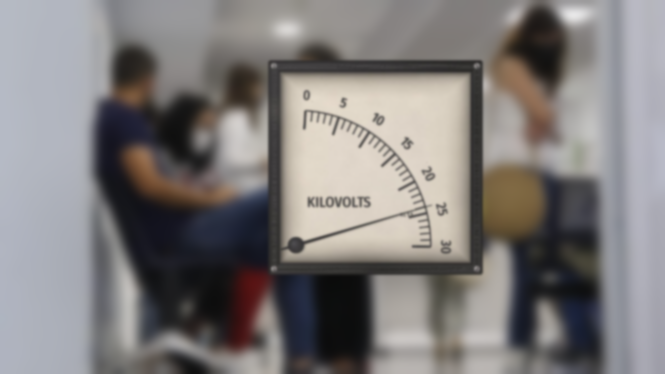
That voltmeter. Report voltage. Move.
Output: 24 kV
